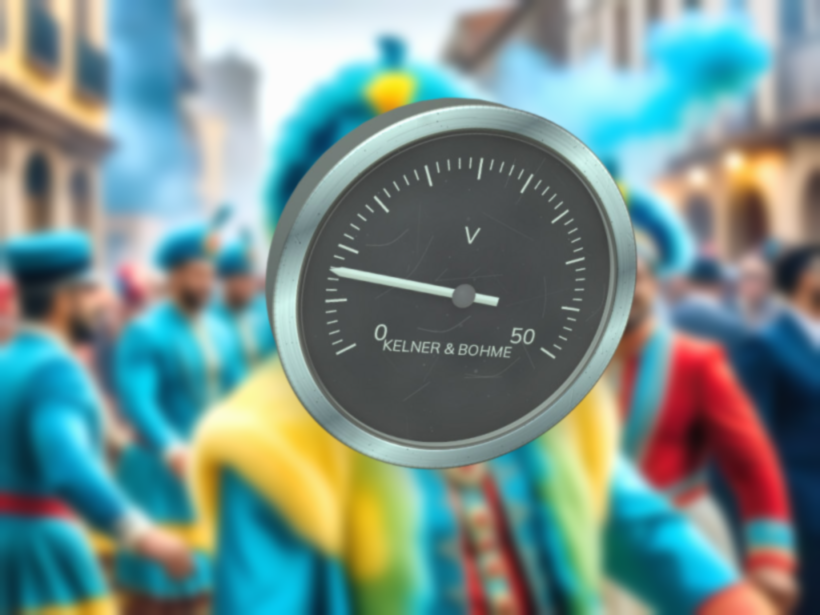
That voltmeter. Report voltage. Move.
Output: 8 V
